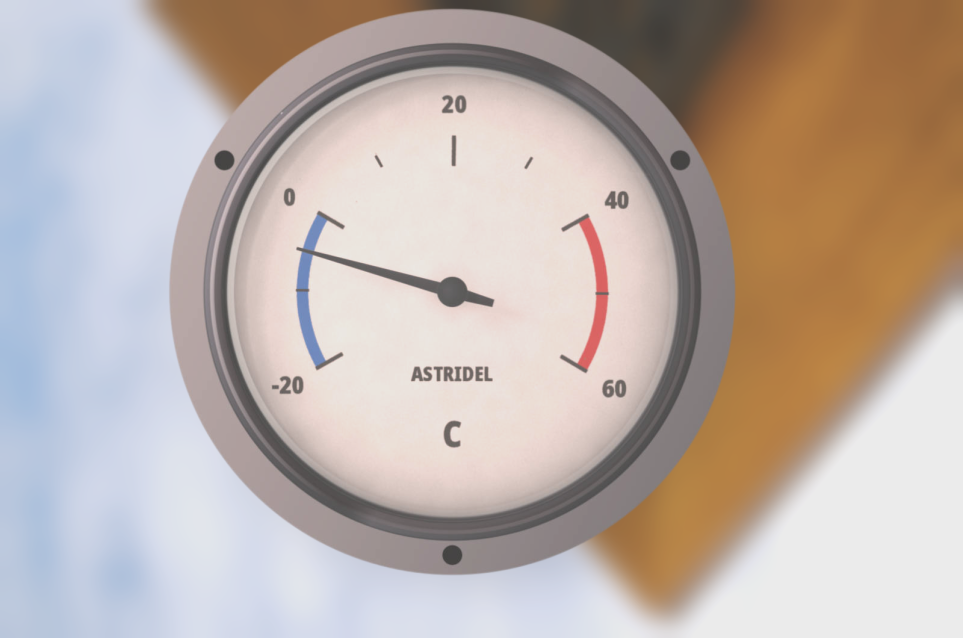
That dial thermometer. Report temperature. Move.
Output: -5 °C
